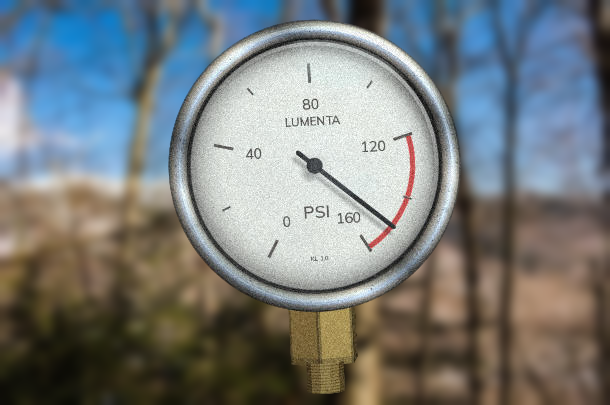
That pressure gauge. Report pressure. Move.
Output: 150 psi
